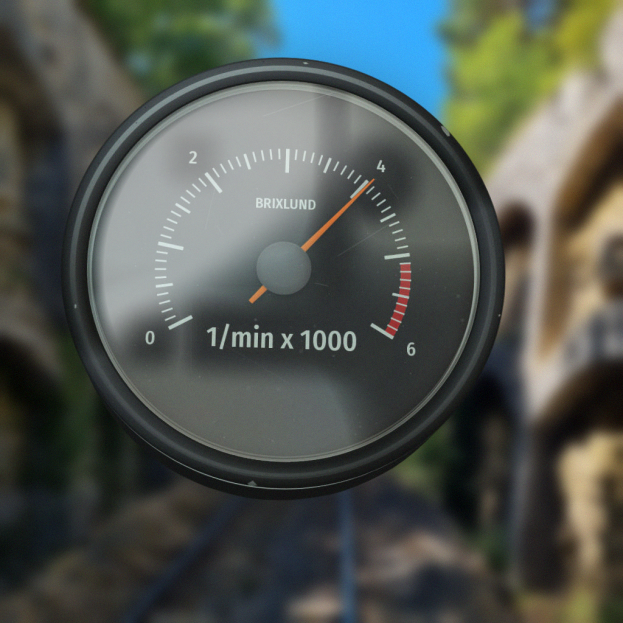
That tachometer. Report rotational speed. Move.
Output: 4050 rpm
